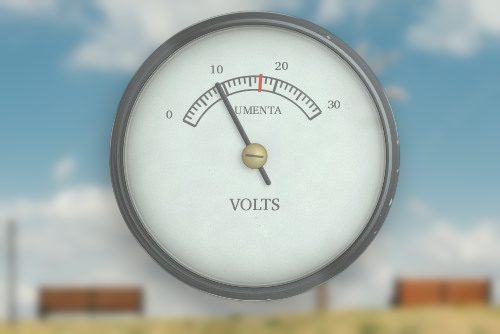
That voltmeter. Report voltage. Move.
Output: 9 V
